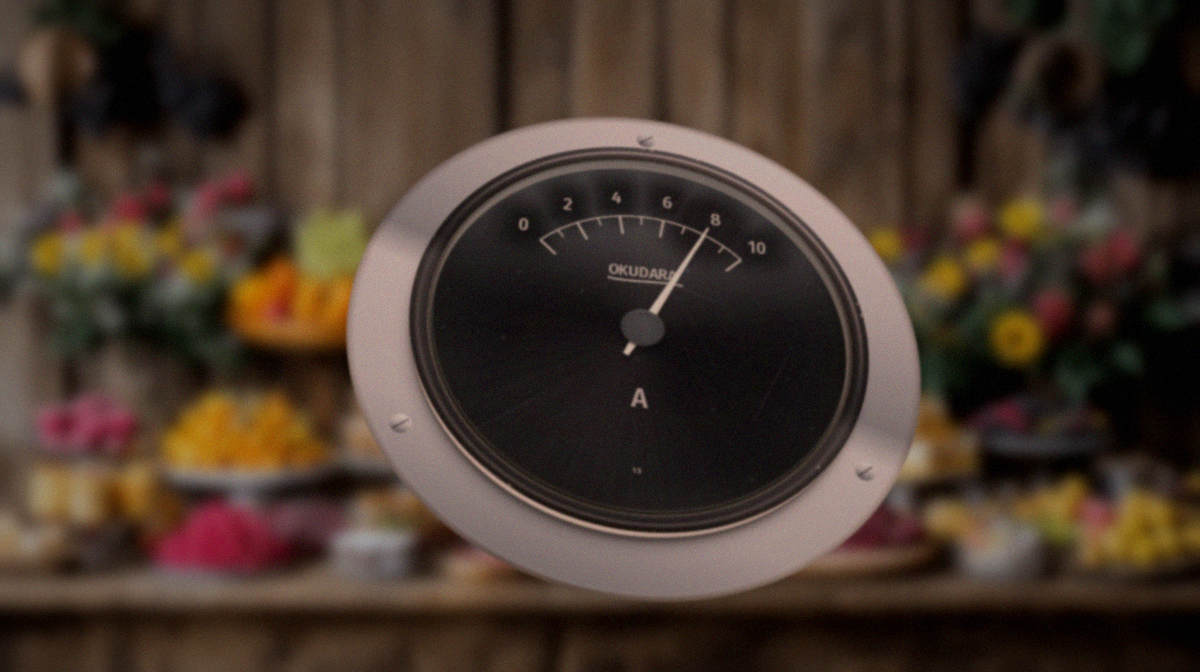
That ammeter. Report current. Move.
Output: 8 A
